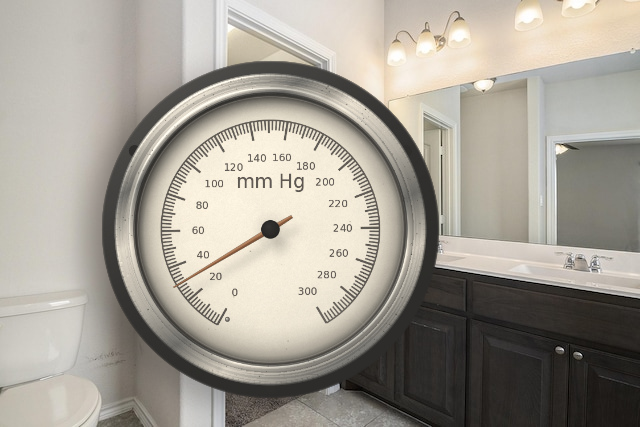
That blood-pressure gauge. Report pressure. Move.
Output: 30 mmHg
